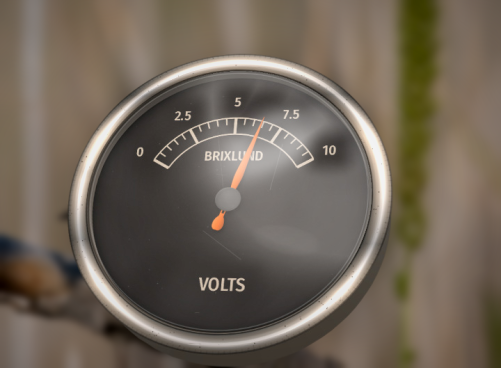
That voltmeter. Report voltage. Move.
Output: 6.5 V
